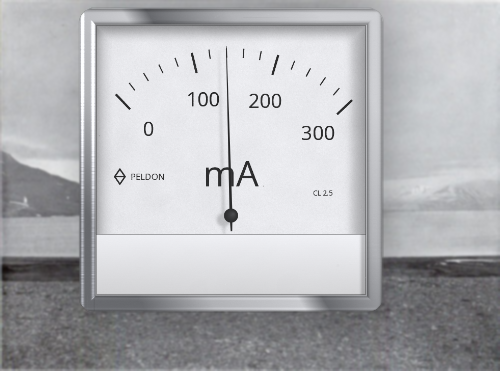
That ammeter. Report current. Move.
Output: 140 mA
